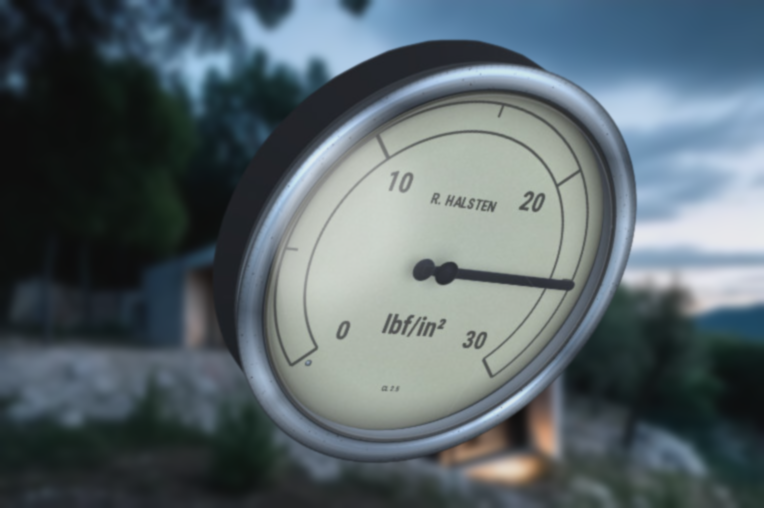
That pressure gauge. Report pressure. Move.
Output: 25 psi
